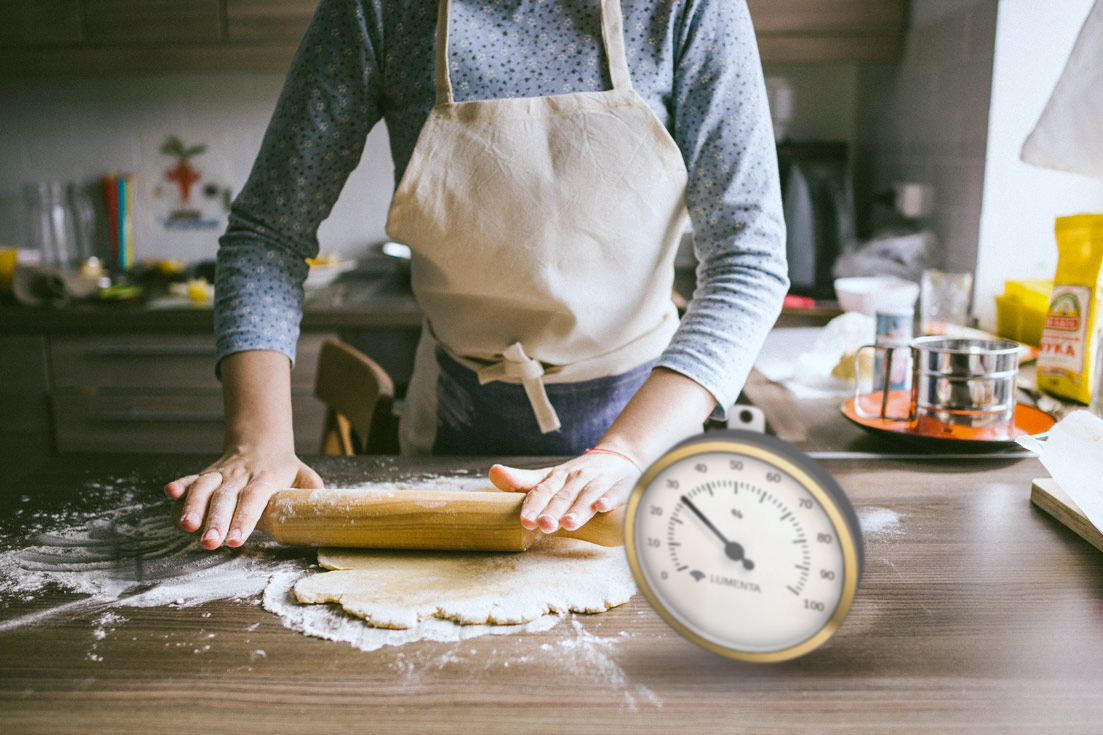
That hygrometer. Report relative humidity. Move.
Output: 30 %
